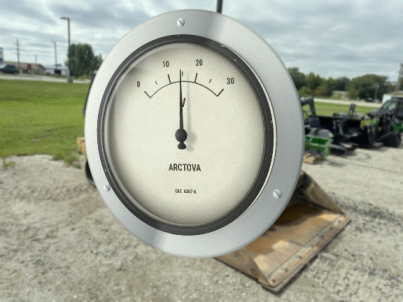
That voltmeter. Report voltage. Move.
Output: 15 V
